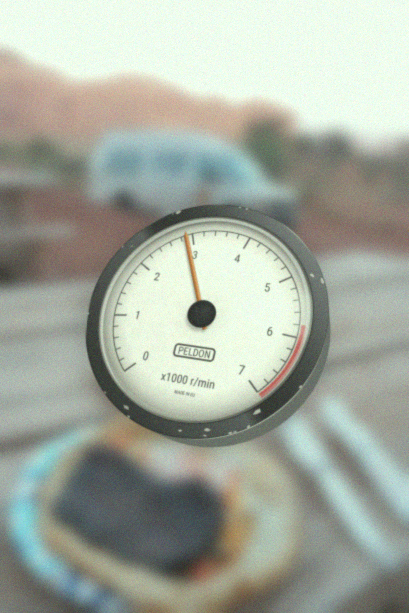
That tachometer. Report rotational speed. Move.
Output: 2900 rpm
